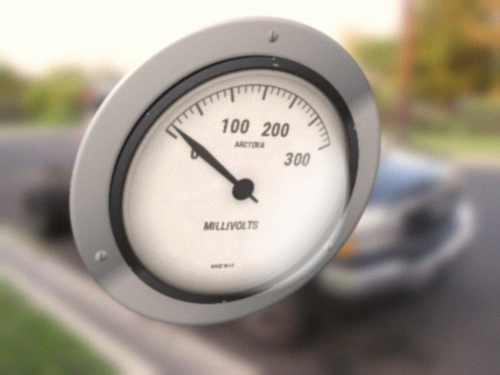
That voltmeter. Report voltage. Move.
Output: 10 mV
